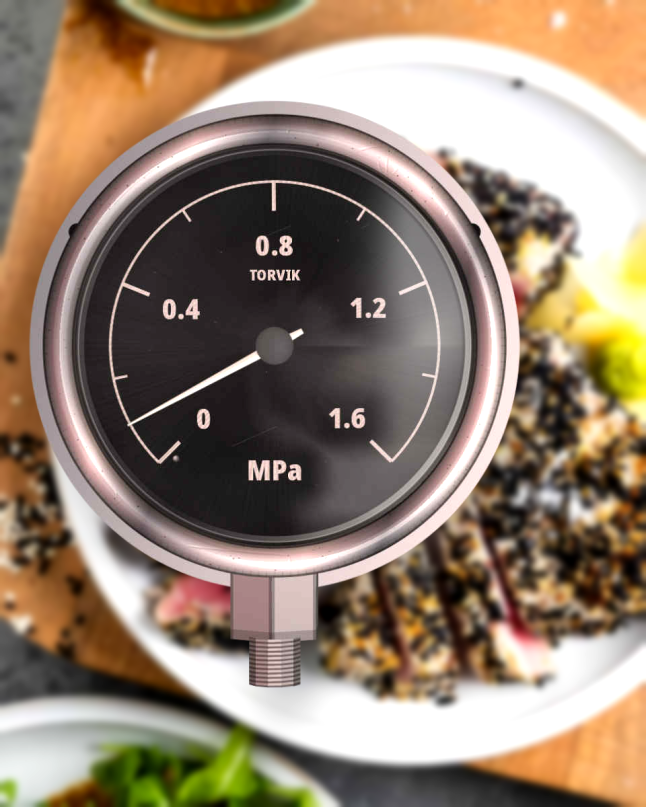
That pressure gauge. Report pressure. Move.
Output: 0.1 MPa
